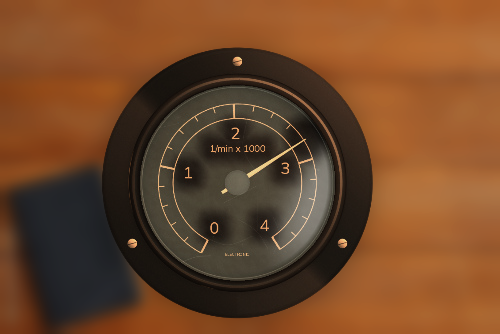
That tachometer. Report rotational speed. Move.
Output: 2800 rpm
